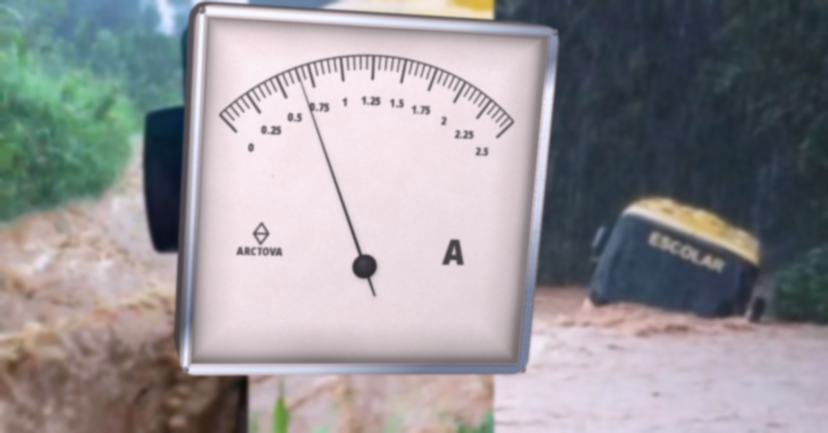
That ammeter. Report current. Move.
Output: 0.65 A
